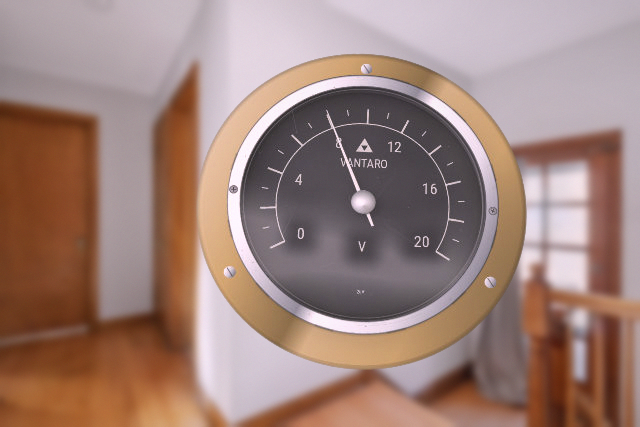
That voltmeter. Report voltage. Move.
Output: 8 V
